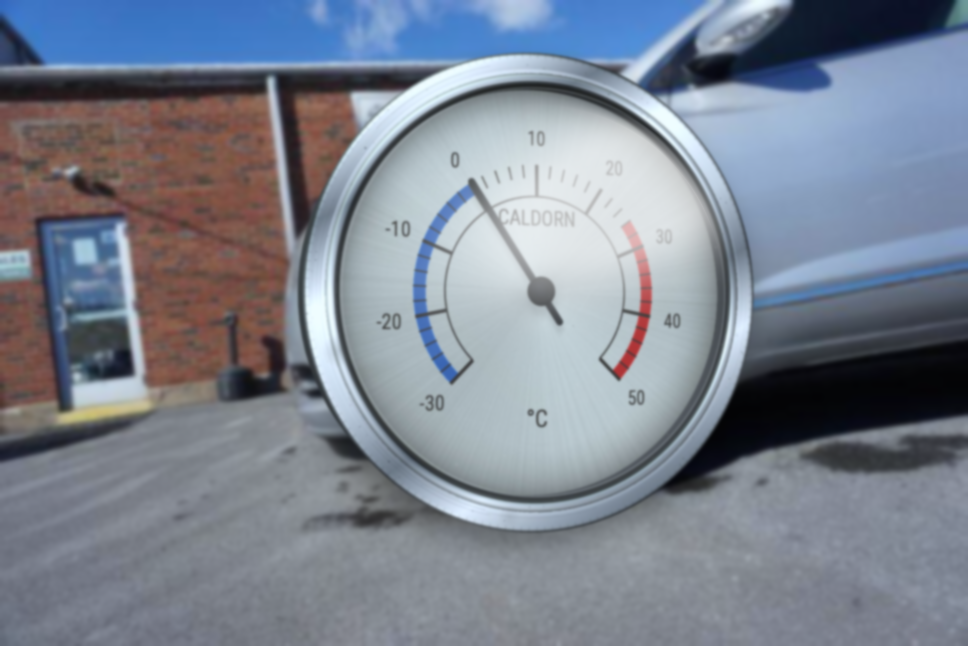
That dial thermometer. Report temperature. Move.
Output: 0 °C
